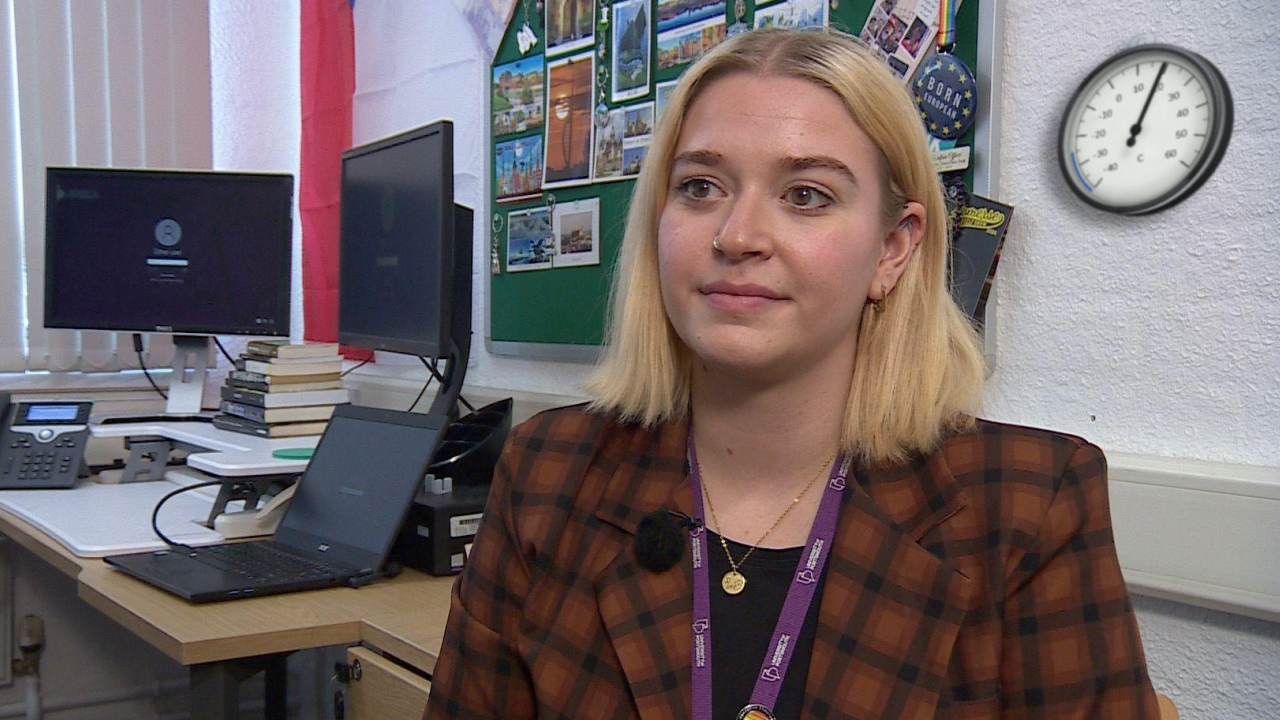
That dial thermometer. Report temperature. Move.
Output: 20 °C
